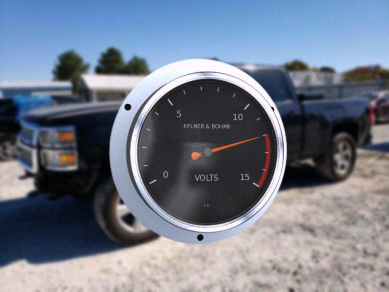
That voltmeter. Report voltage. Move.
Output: 12 V
